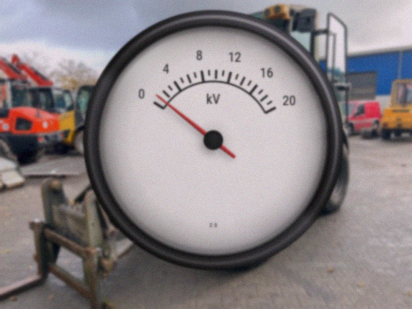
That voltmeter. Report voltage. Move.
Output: 1 kV
